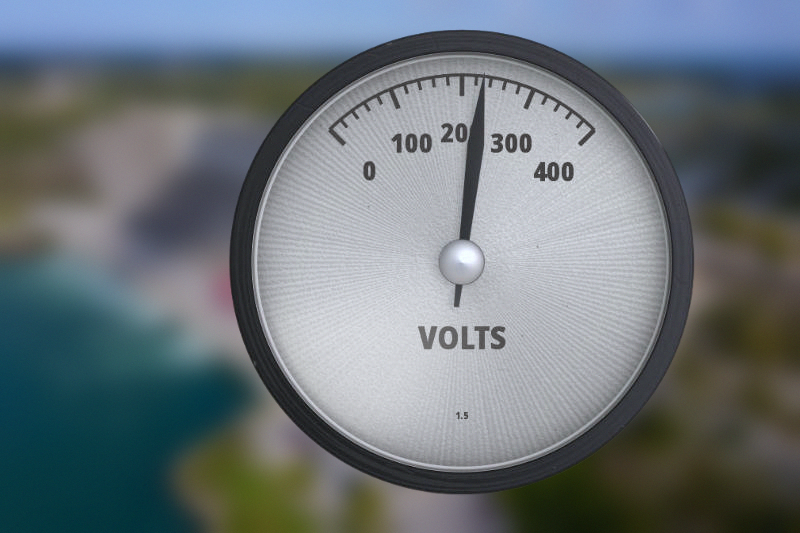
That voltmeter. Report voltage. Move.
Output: 230 V
